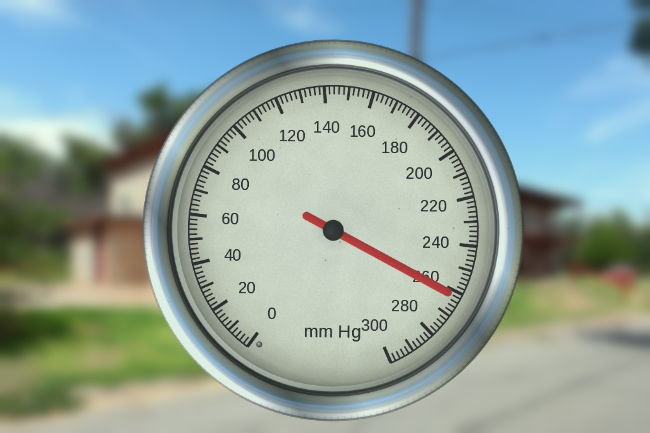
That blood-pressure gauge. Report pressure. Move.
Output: 262 mmHg
